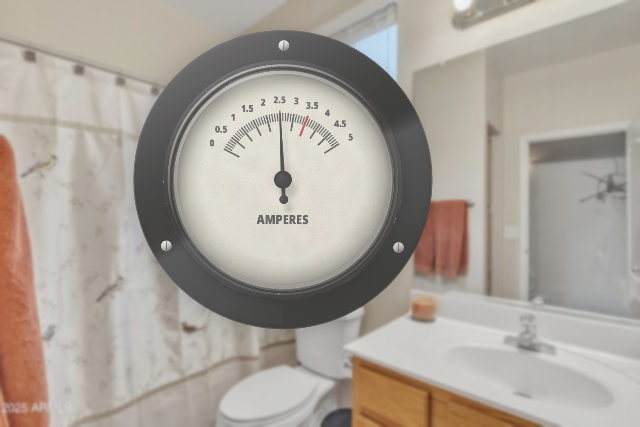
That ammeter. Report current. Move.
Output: 2.5 A
